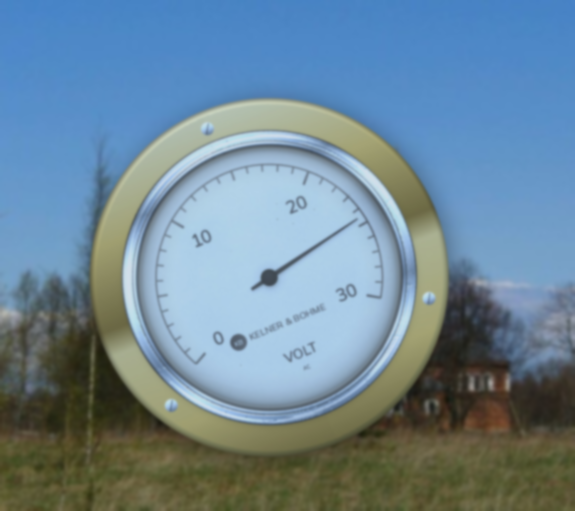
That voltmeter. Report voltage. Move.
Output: 24.5 V
